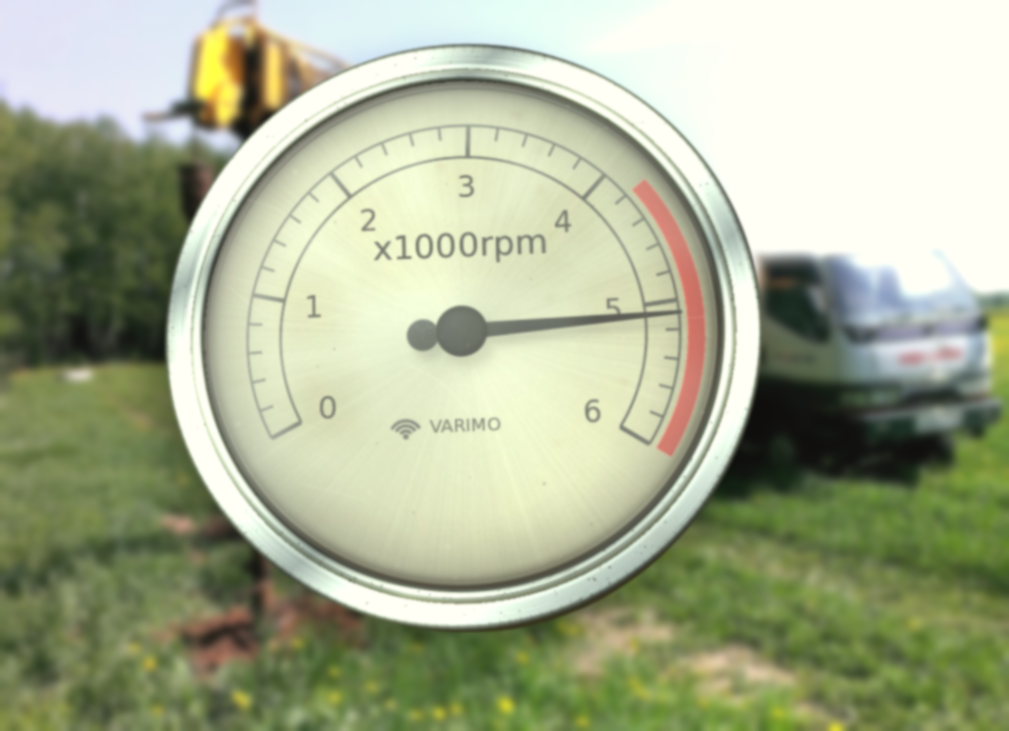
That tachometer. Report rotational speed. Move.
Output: 5100 rpm
